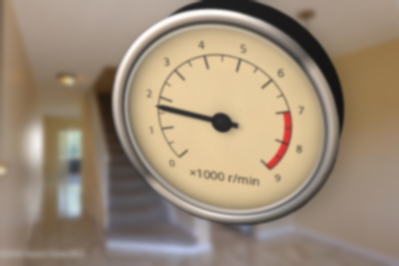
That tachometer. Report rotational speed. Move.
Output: 1750 rpm
